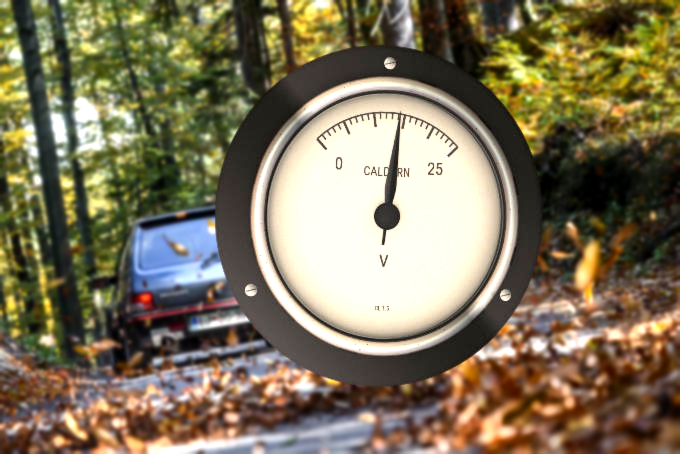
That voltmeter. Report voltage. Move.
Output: 14 V
